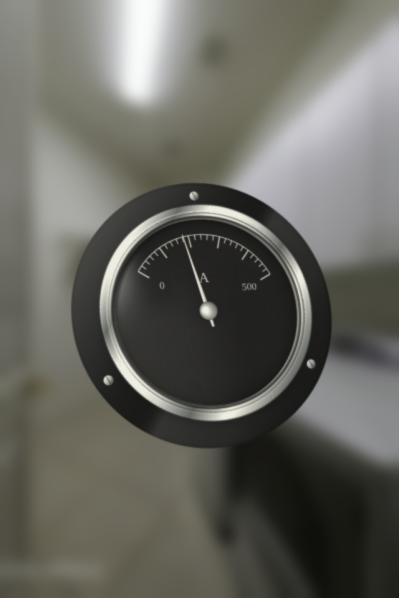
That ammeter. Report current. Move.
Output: 180 A
